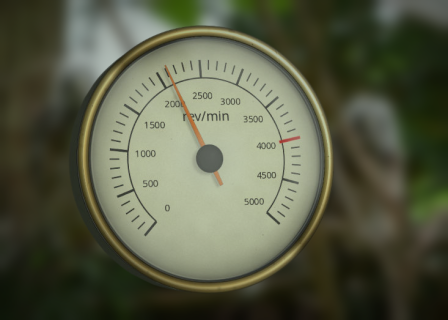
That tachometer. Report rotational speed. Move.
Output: 2100 rpm
